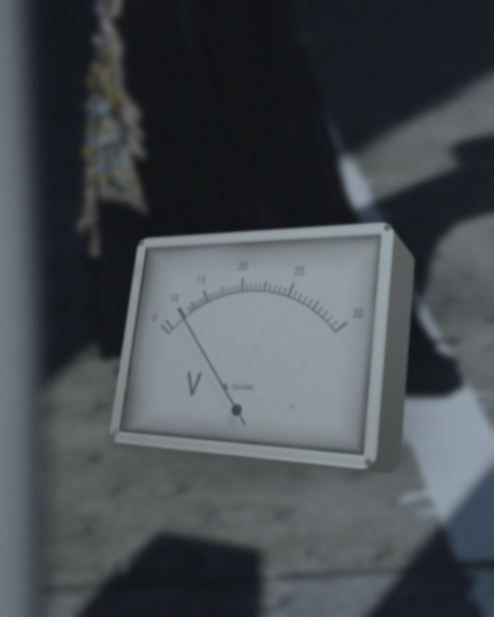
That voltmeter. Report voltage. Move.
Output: 10 V
